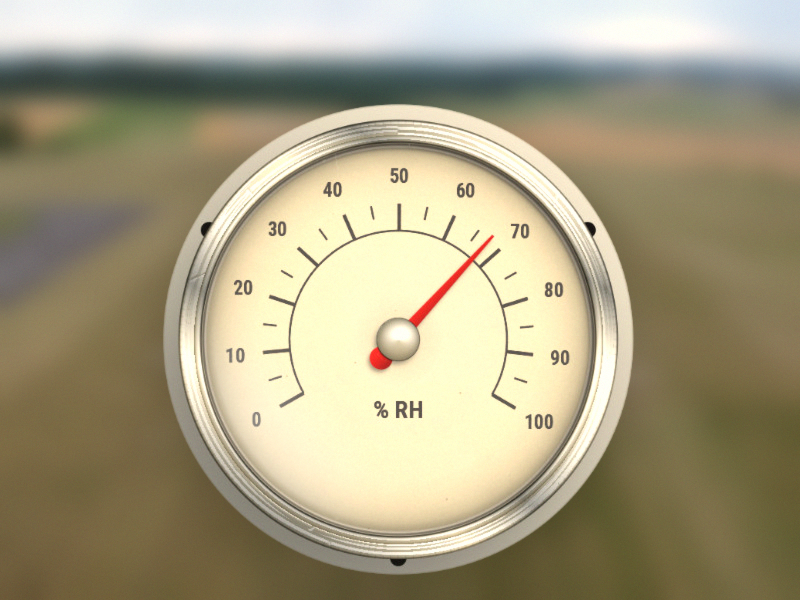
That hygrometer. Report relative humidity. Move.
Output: 67.5 %
